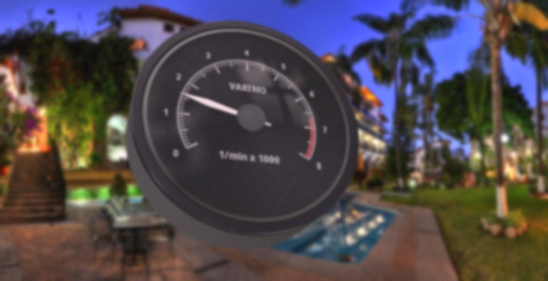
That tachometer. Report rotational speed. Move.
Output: 1500 rpm
